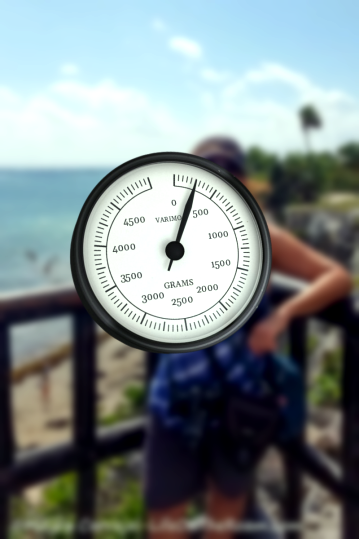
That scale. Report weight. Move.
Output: 250 g
